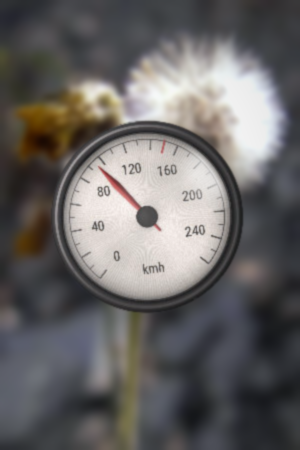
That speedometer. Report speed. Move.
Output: 95 km/h
